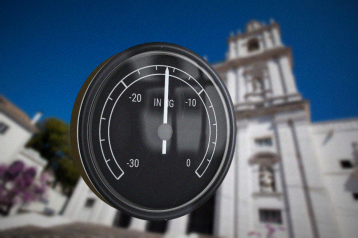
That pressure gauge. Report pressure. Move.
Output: -15 inHg
